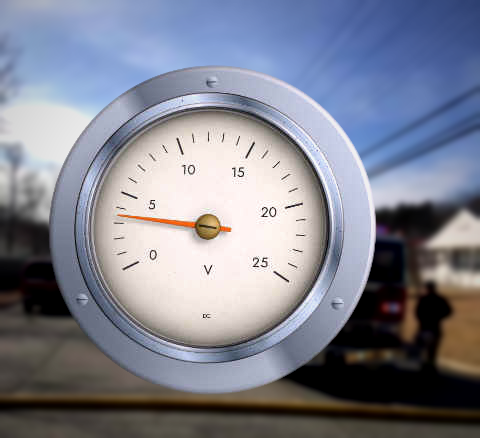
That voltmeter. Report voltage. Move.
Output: 3.5 V
